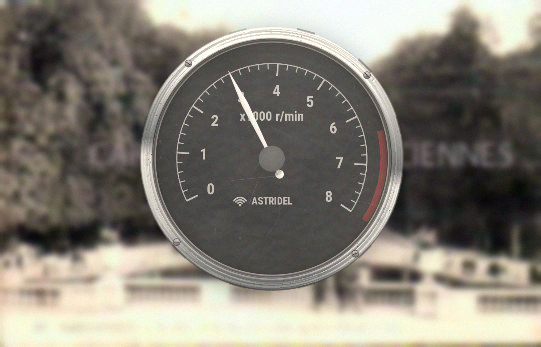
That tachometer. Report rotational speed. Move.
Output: 3000 rpm
